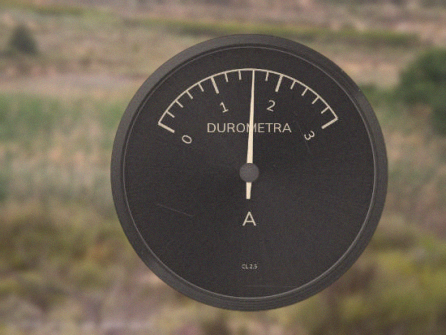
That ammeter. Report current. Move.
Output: 1.6 A
